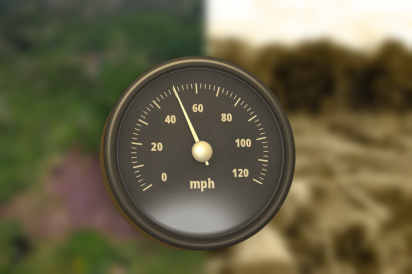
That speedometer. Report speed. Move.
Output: 50 mph
